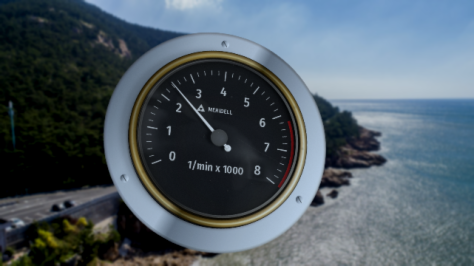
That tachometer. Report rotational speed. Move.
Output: 2400 rpm
